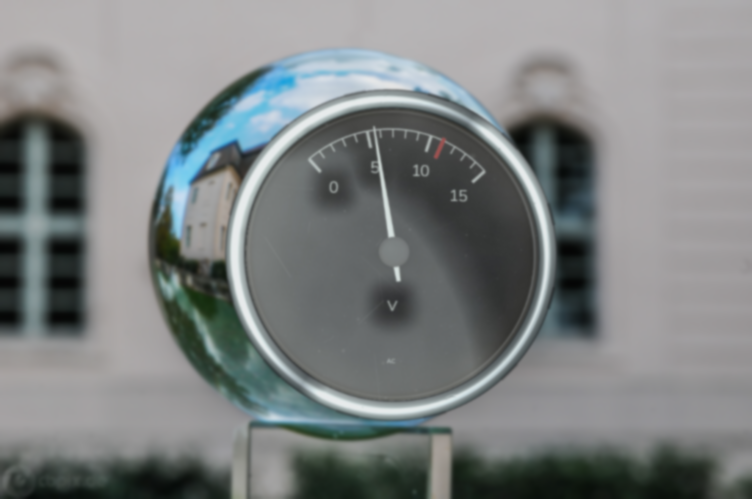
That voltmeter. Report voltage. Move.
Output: 5.5 V
